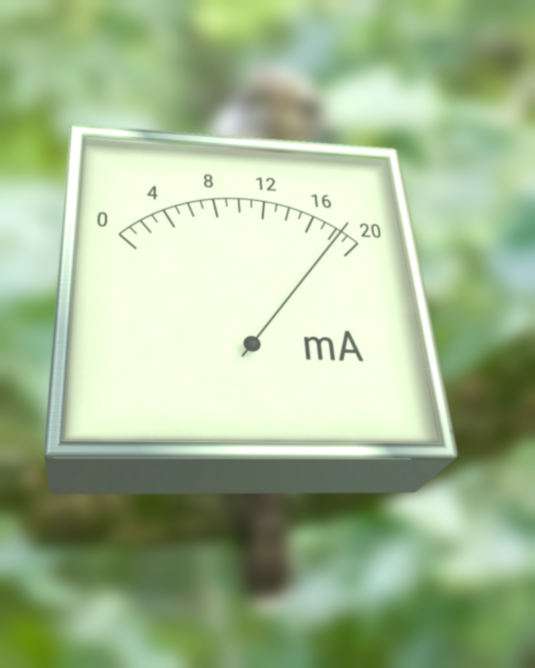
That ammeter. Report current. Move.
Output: 18.5 mA
